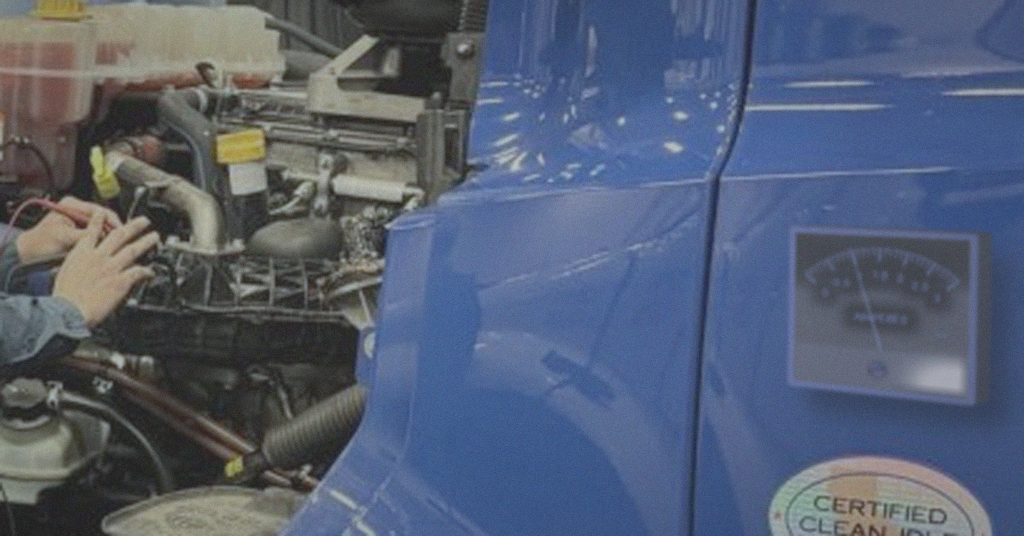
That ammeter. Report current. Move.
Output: 1 A
